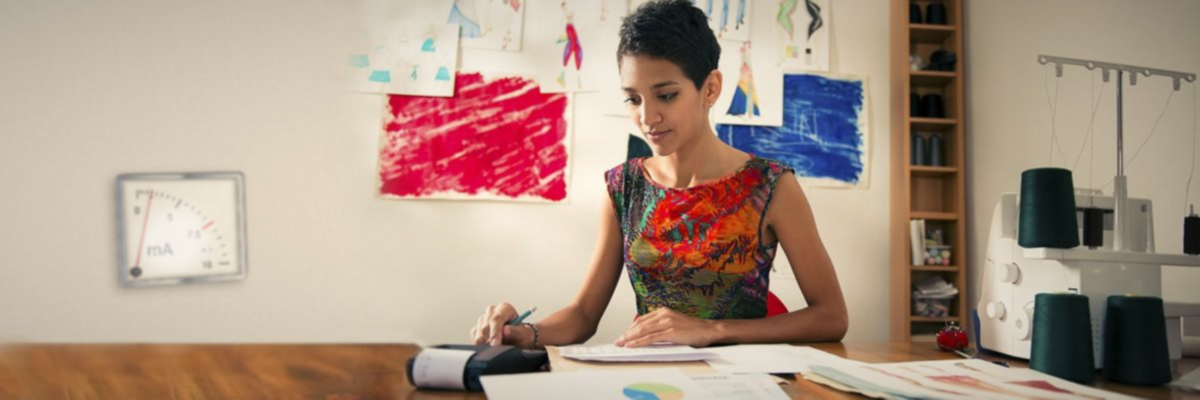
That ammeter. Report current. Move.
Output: 2.5 mA
